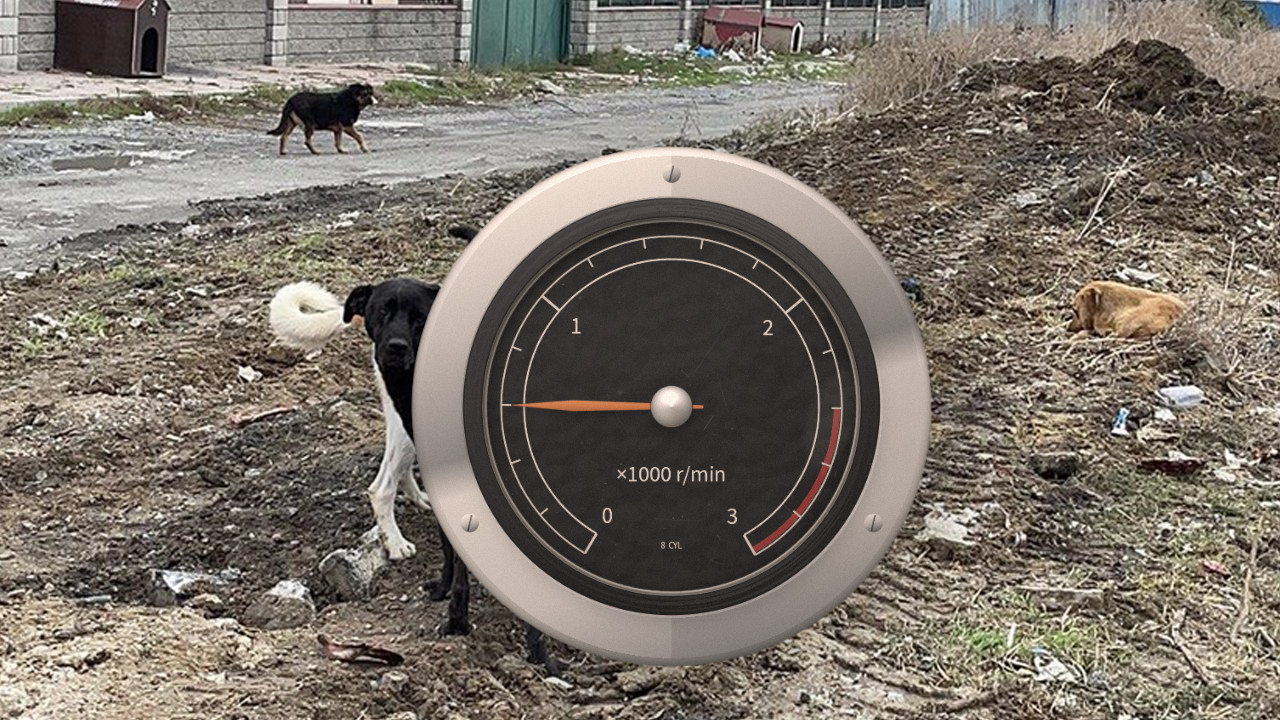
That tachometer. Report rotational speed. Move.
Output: 600 rpm
